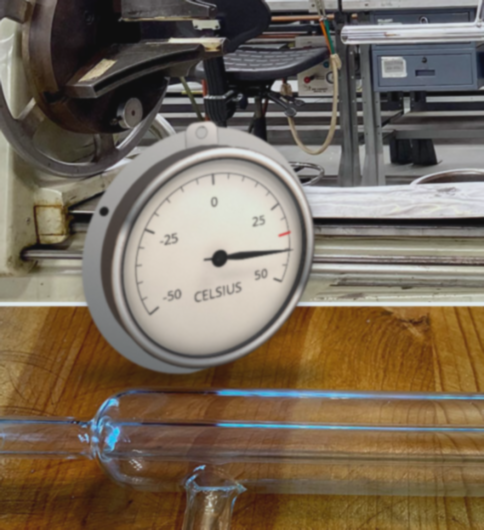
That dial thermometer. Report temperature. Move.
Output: 40 °C
